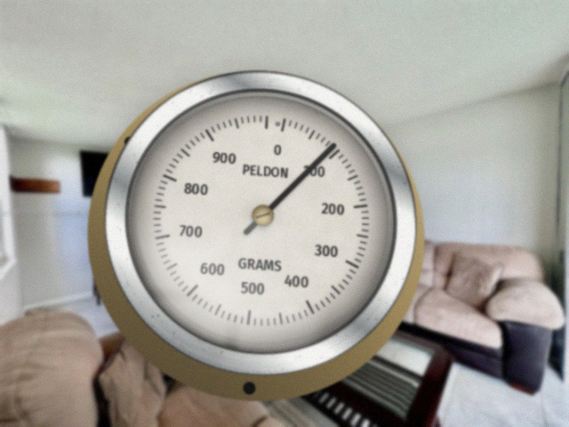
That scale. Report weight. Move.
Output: 90 g
